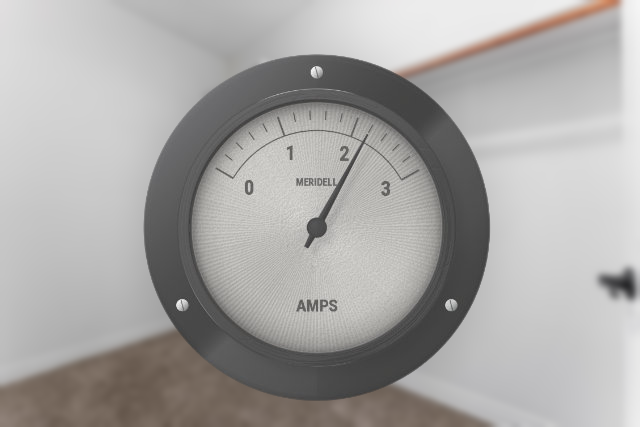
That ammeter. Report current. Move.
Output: 2.2 A
